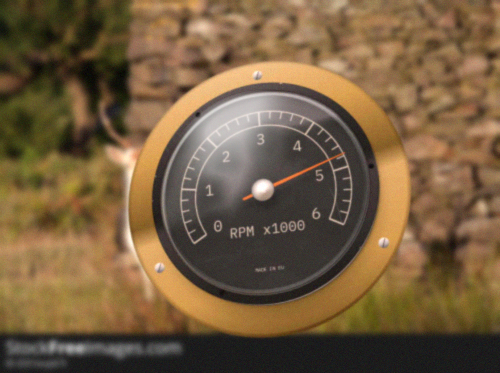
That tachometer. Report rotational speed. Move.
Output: 4800 rpm
